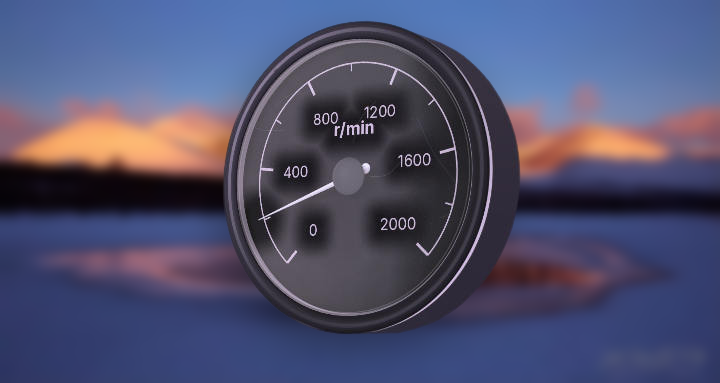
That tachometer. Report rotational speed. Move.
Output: 200 rpm
